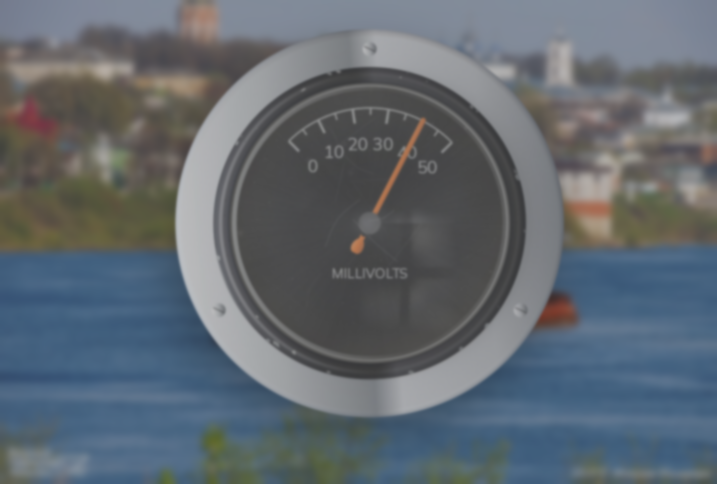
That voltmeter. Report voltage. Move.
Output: 40 mV
